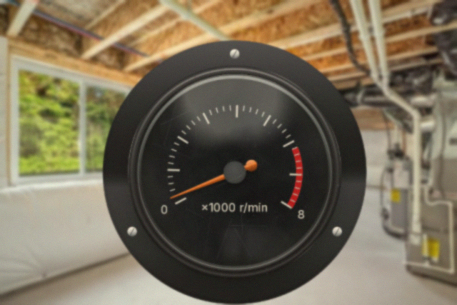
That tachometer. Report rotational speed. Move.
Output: 200 rpm
